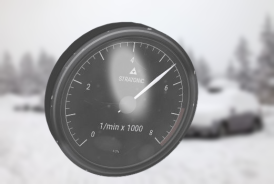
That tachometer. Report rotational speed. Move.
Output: 5400 rpm
